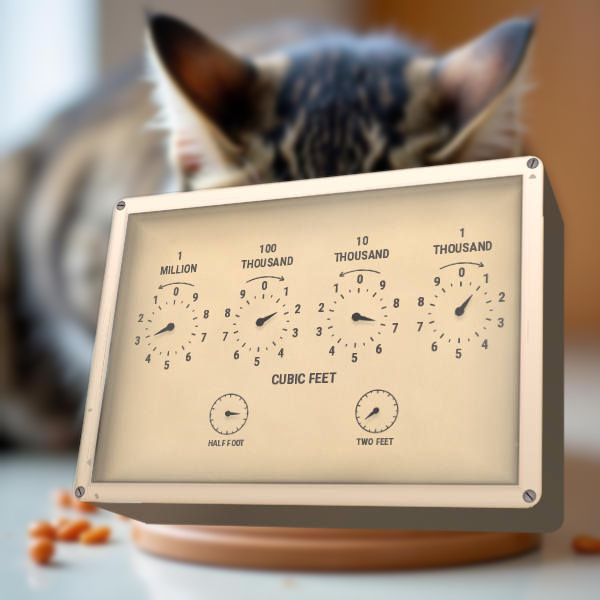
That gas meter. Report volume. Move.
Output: 317100 ft³
